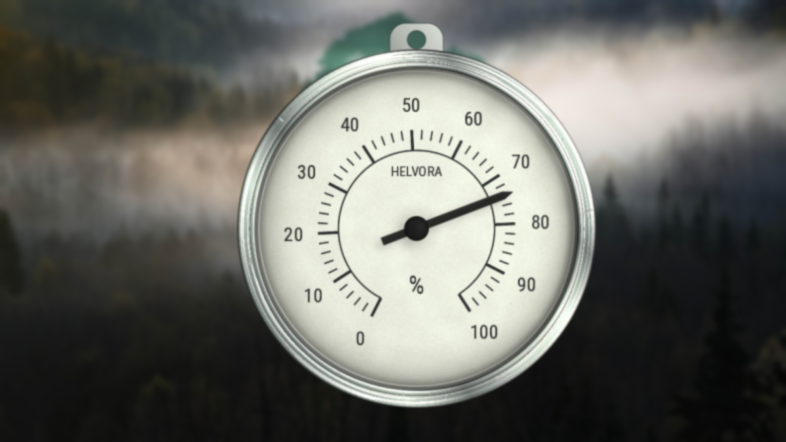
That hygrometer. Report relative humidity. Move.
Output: 74 %
